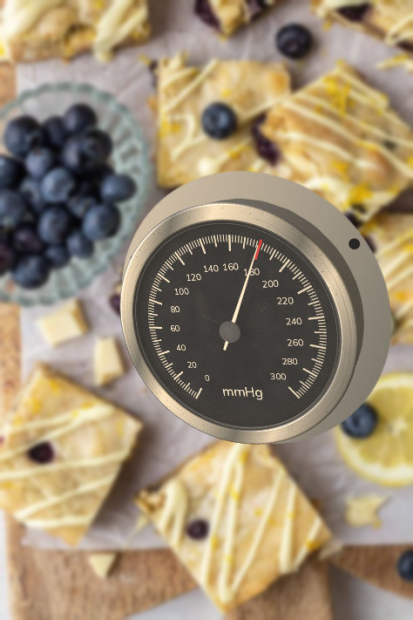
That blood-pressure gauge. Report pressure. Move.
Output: 180 mmHg
